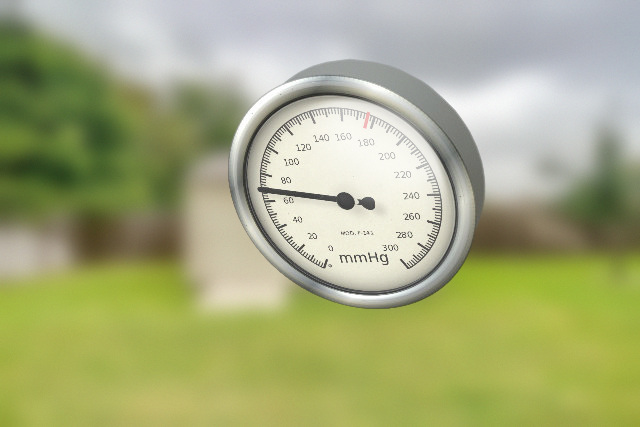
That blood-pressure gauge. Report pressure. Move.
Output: 70 mmHg
